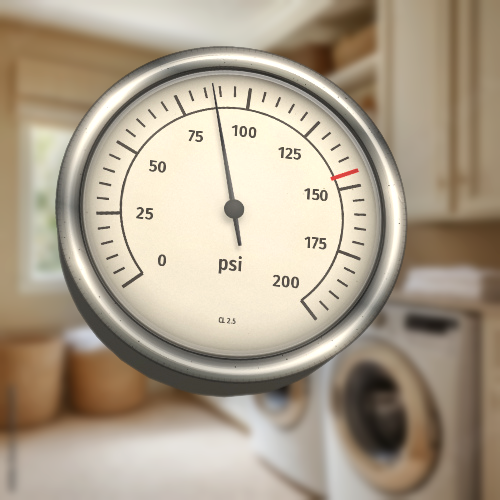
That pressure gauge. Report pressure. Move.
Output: 87.5 psi
